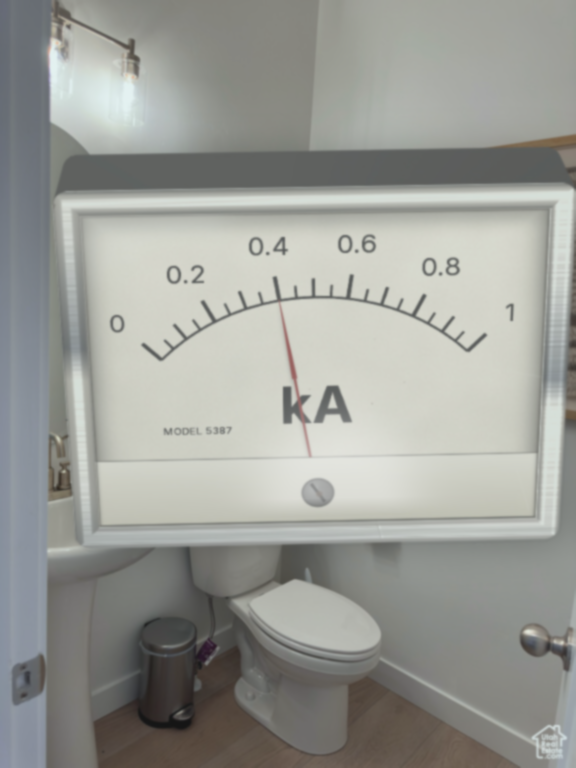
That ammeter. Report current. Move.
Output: 0.4 kA
